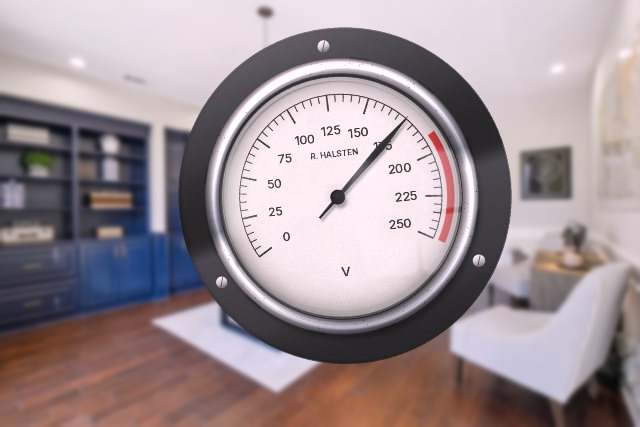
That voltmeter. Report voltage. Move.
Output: 175 V
